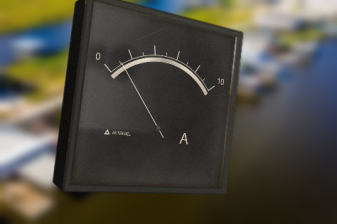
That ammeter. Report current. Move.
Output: 1 A
